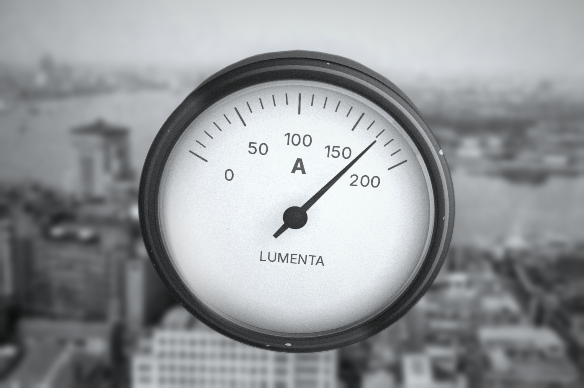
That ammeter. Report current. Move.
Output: 170 A
